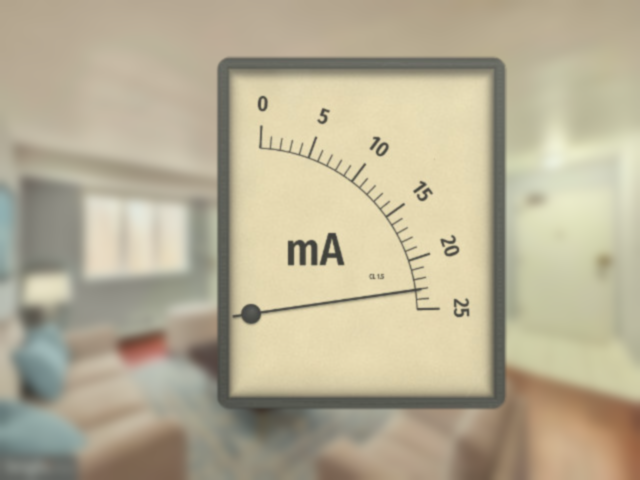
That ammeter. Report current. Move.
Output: 23 mA
